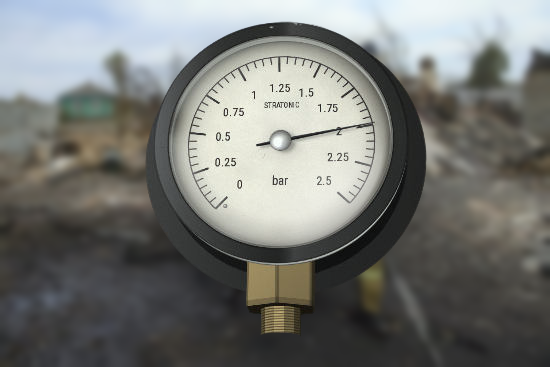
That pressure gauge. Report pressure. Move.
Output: 2 bar
